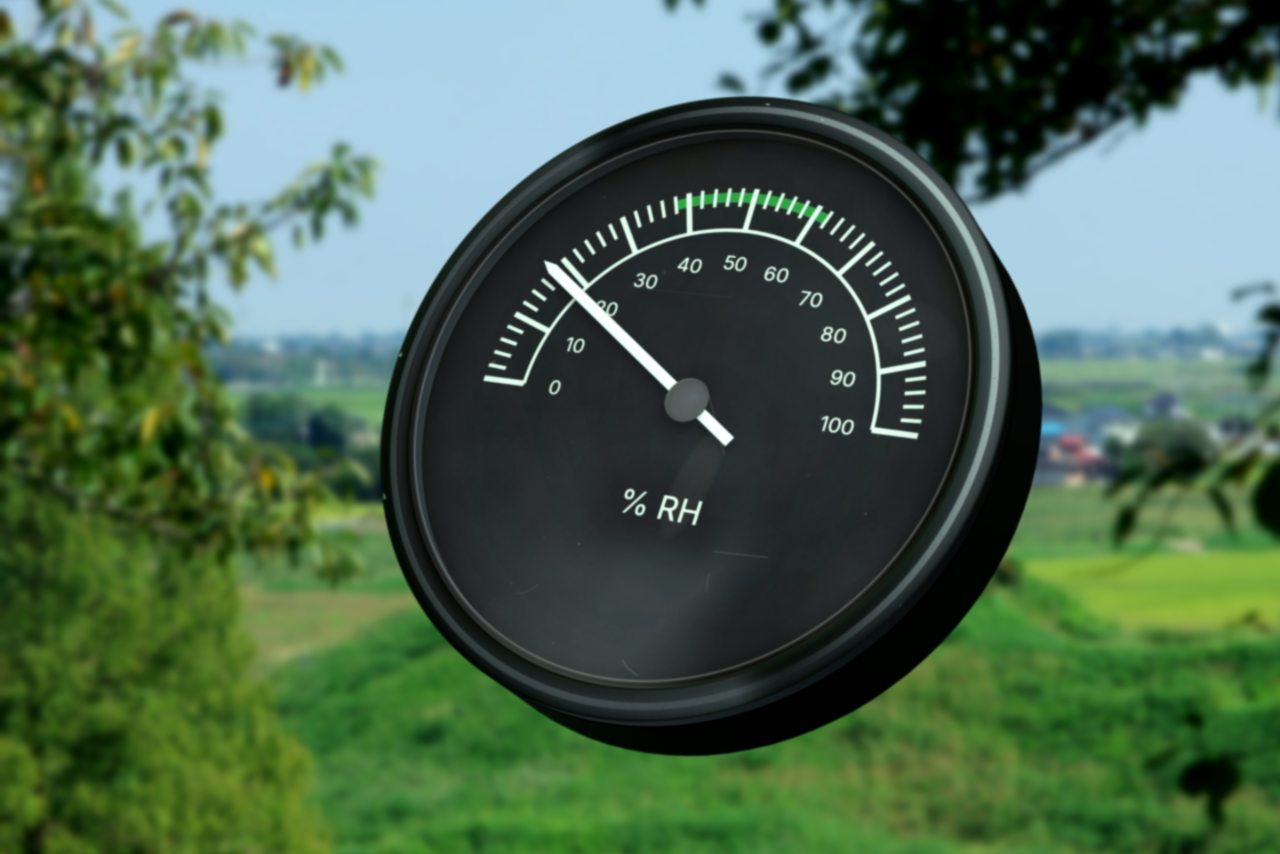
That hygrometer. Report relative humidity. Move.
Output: 18 %
